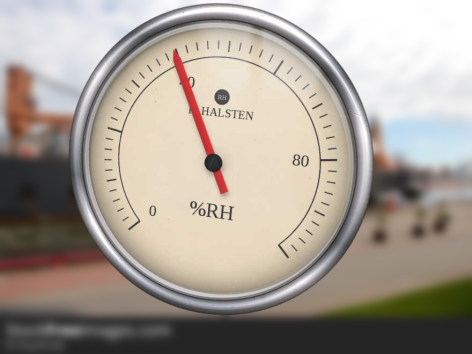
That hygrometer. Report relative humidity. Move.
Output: 40 %
